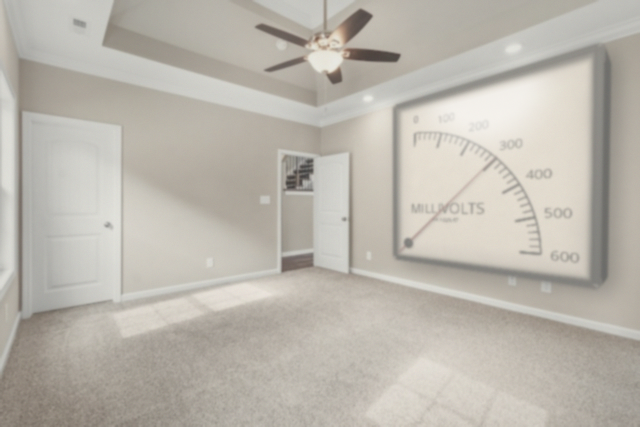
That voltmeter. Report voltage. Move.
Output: 300 mV
